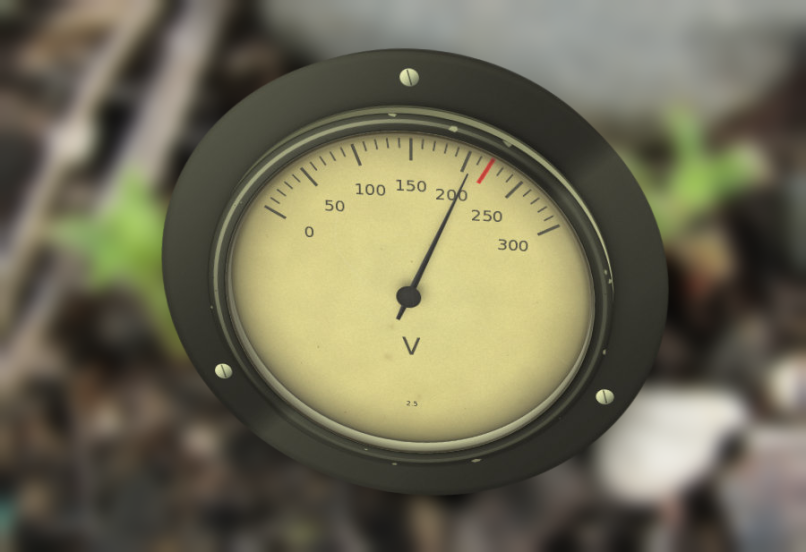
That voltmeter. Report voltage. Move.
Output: 205 V
